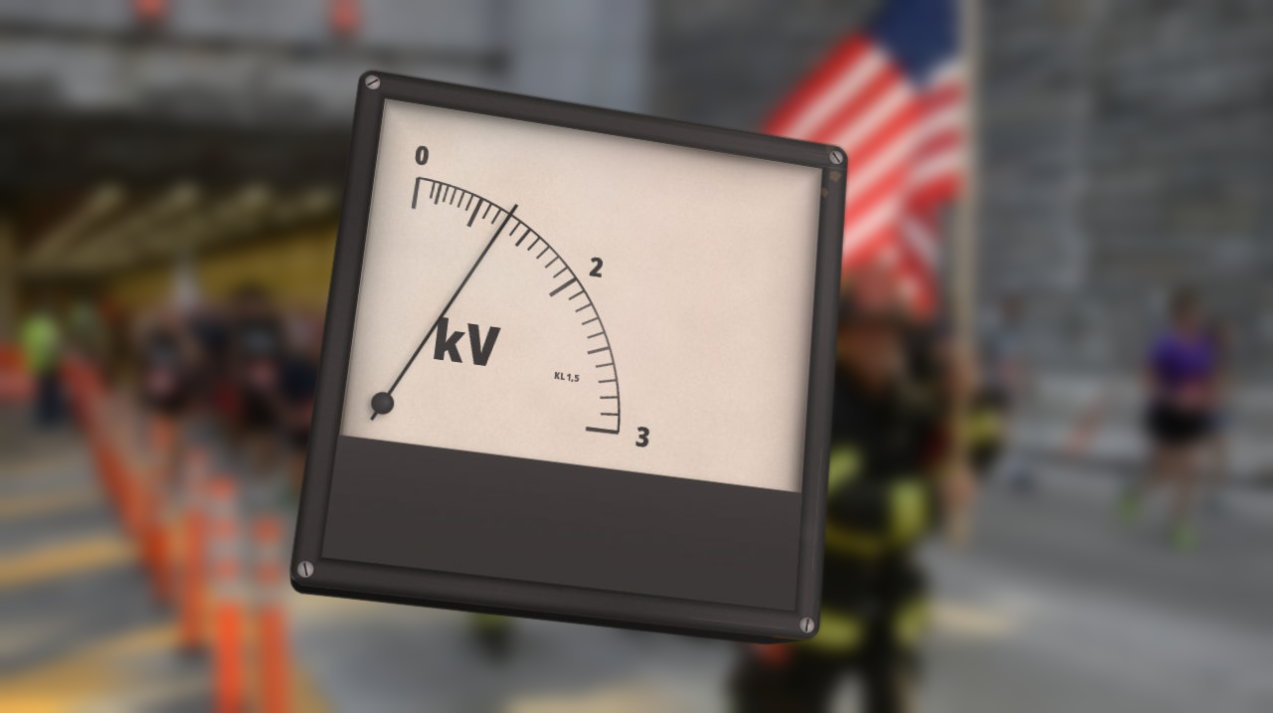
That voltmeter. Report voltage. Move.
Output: 1.3 kV
